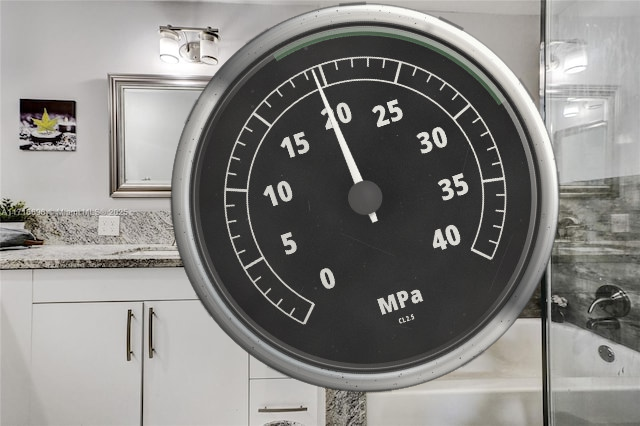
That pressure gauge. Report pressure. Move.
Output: 19.5 MPa
